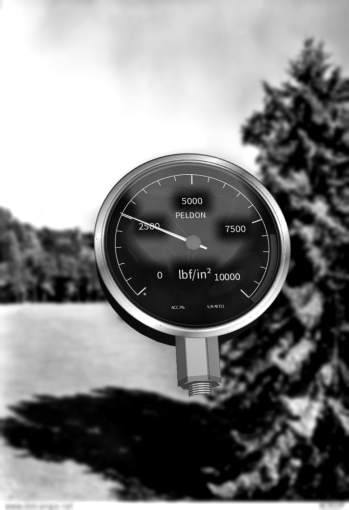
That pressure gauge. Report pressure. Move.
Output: 2500 psi
